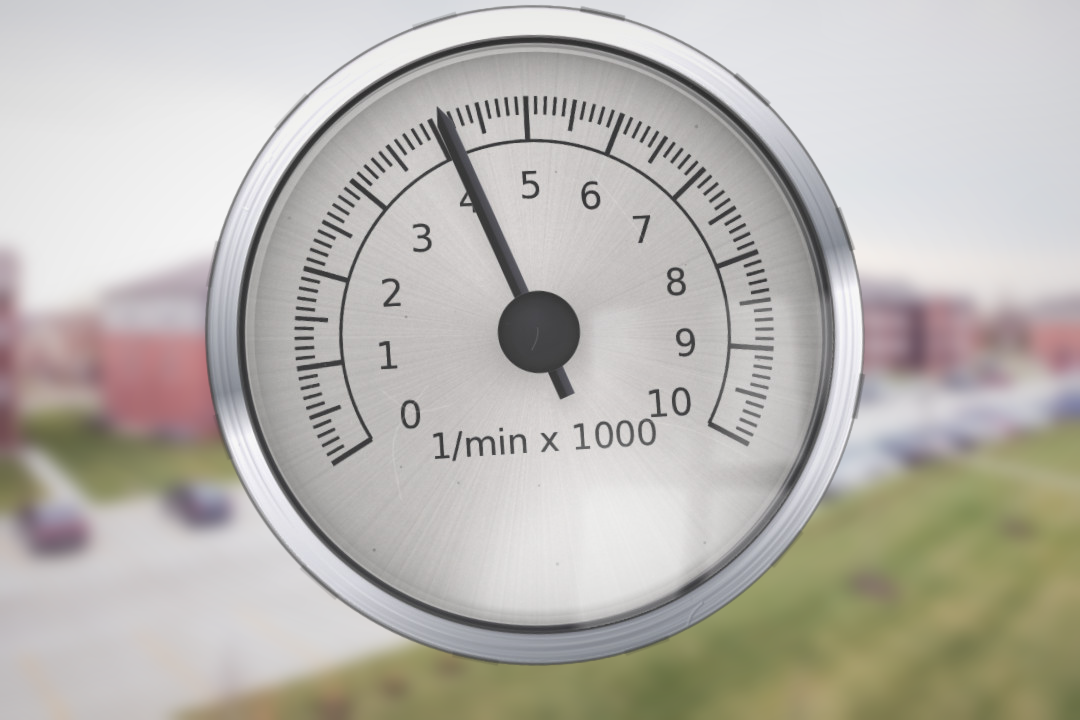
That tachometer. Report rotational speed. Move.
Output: 4100 rpm
